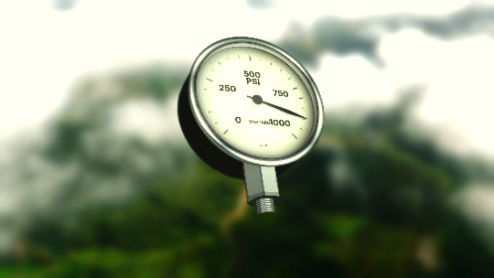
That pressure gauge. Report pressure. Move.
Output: 900 psi
